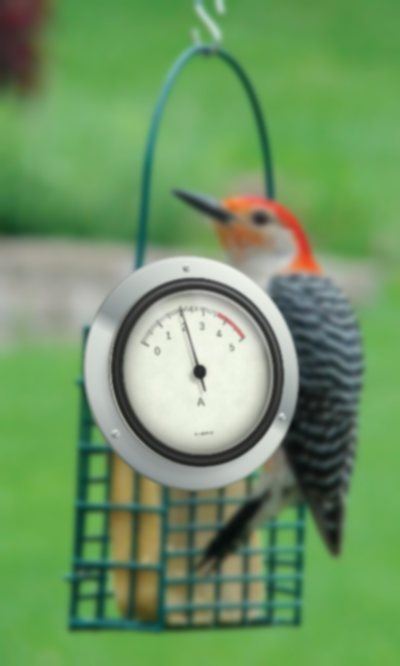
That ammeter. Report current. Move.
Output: 2 A
